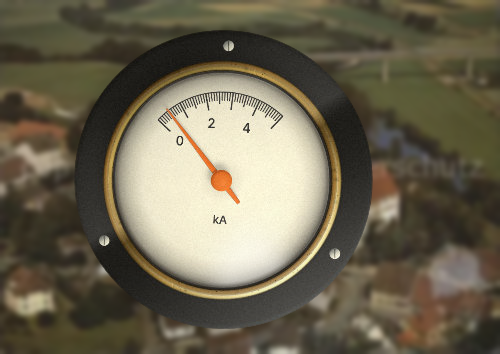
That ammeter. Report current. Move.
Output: 0.5 kA
